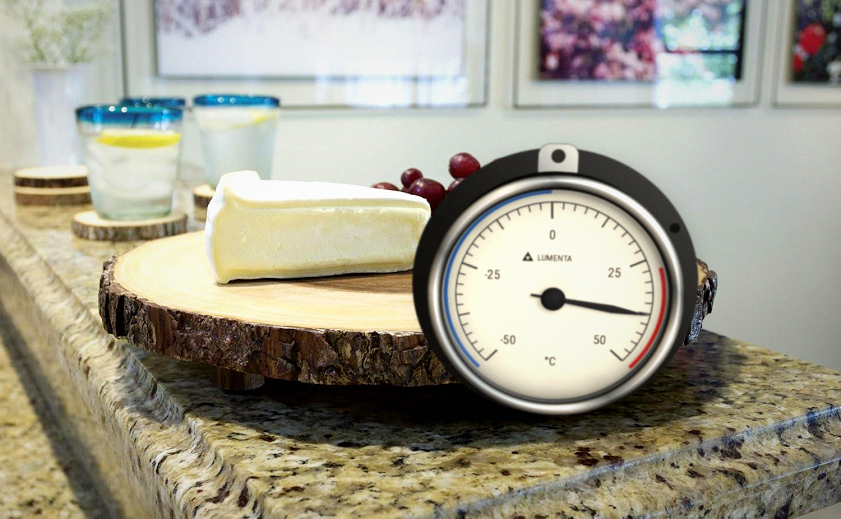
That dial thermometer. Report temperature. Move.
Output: 37.5 °C
